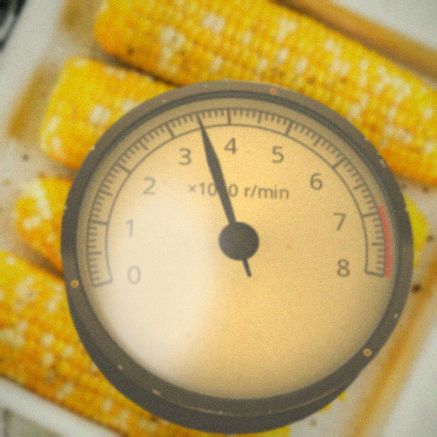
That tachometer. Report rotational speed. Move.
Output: 3500 rpm
